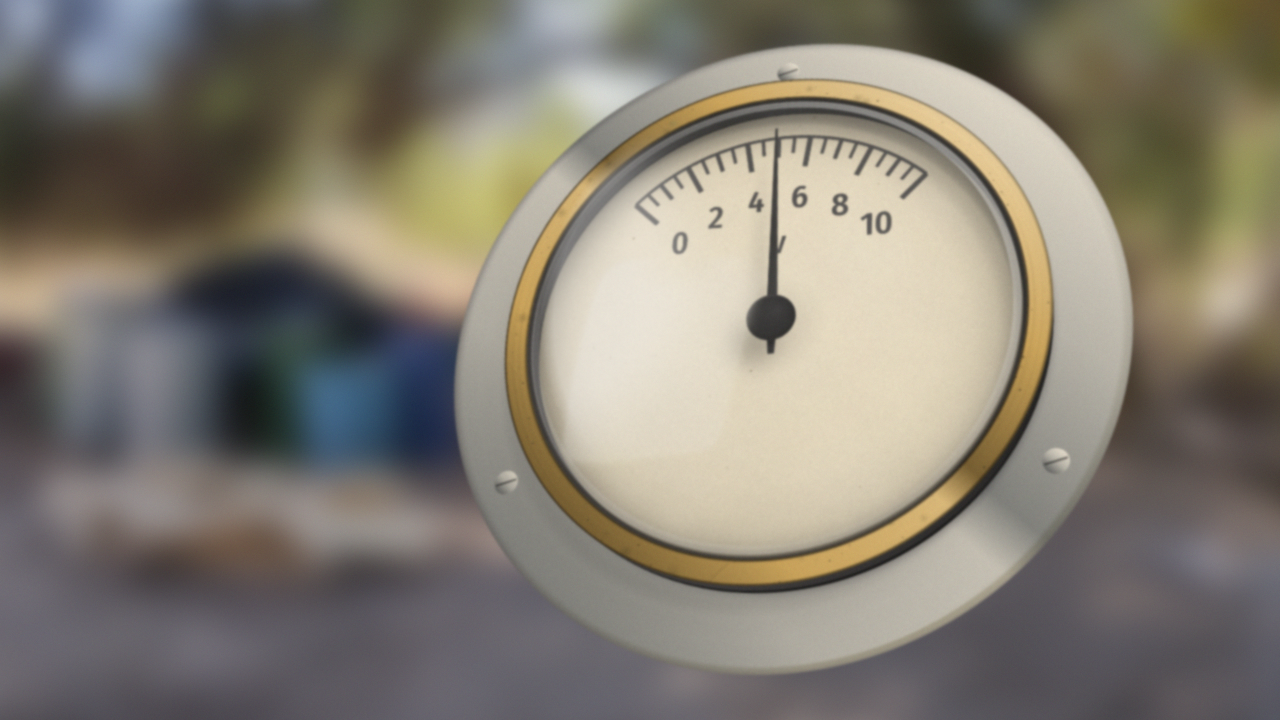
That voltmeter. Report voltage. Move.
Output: 5 V
